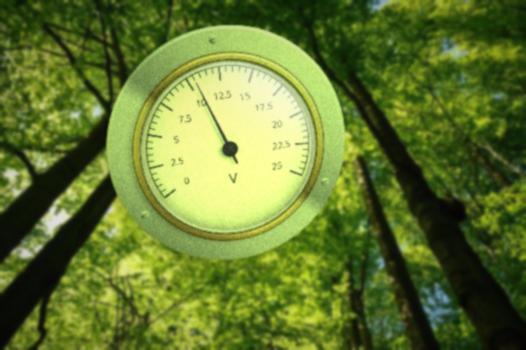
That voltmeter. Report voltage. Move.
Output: 10.5 V
